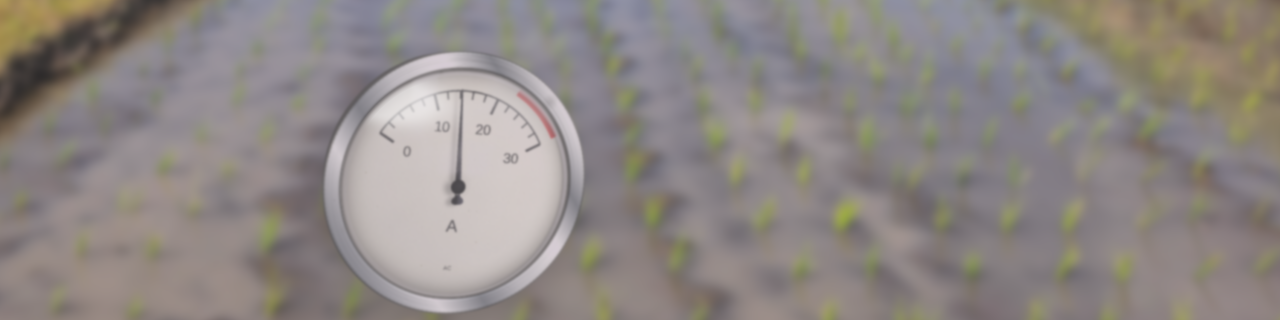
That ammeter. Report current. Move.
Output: 14 A
